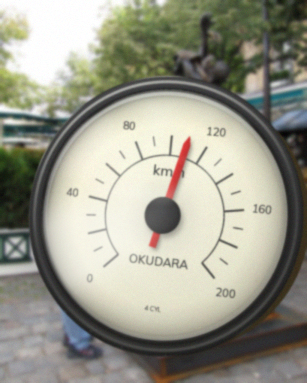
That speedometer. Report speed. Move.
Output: 110 km/h
